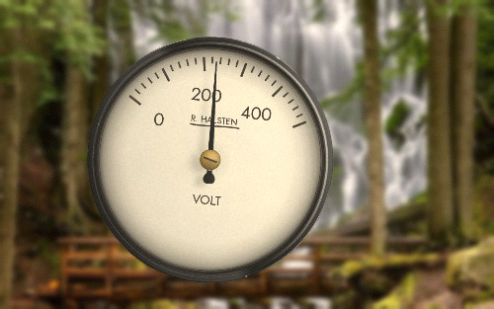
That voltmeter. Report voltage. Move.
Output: 230 V
